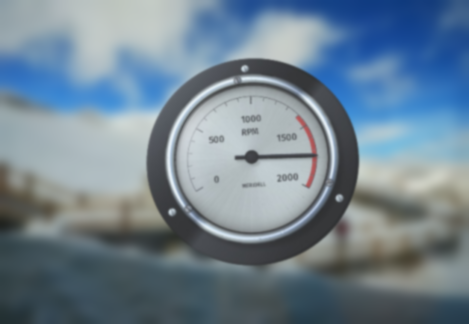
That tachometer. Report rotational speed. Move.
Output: 1750 rpm
